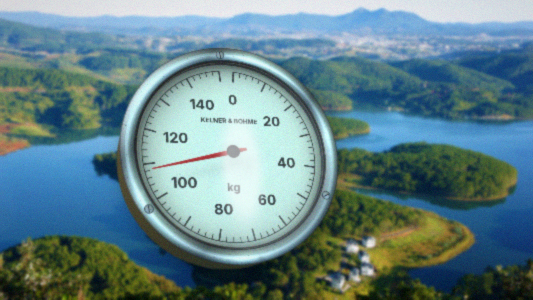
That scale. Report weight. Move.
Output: 108 kg
